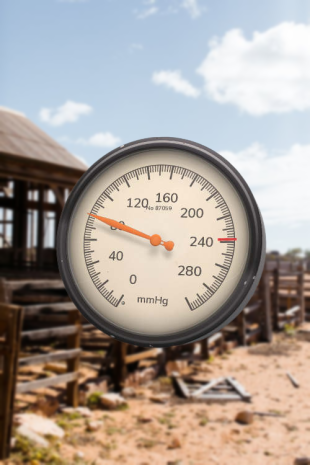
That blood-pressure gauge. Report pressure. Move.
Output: 80 mmHg
